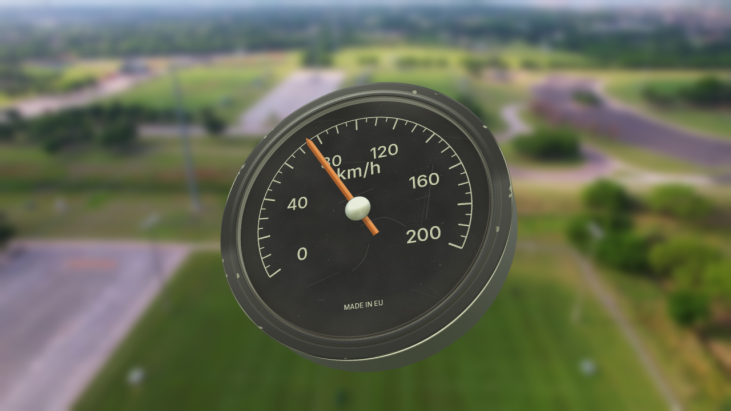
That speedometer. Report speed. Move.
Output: 75 km/h
